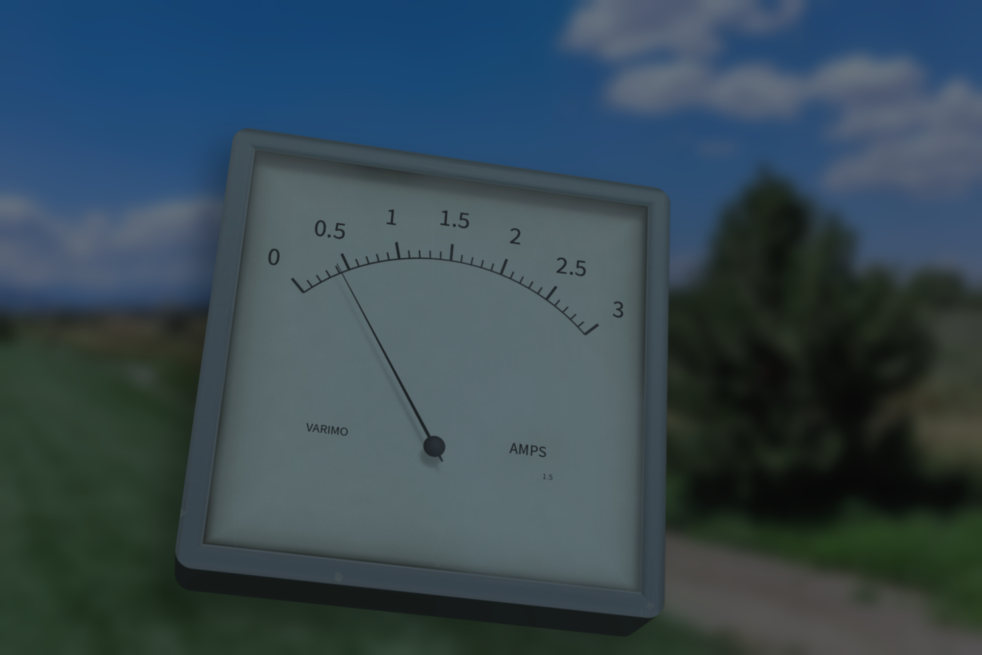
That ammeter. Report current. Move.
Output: 0.4 A
